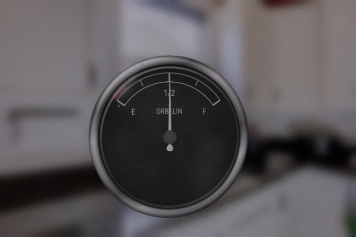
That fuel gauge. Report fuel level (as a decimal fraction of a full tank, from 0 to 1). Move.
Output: 0.5
